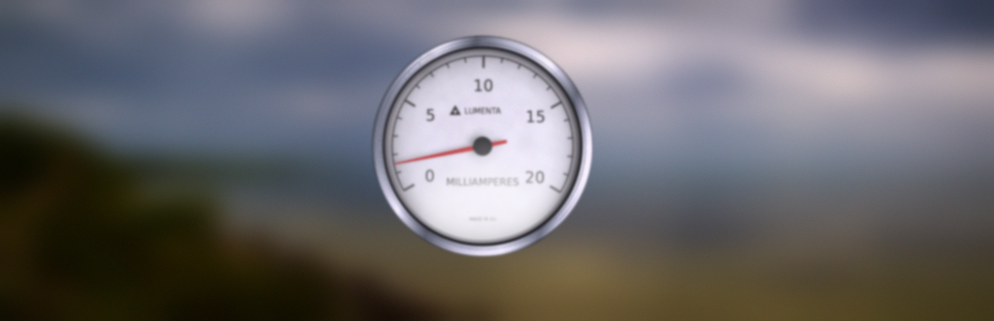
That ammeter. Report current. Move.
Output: 1.5 mA
